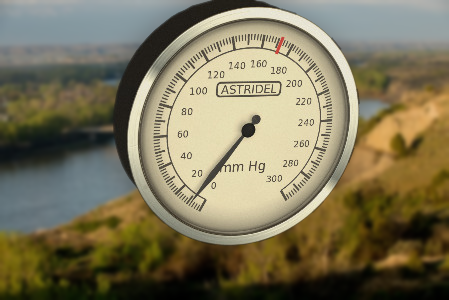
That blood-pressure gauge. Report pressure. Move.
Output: 10 mmHg
